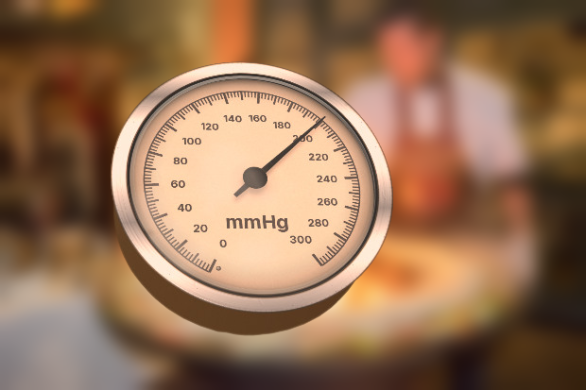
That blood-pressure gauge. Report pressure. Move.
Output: 200 mmHg
